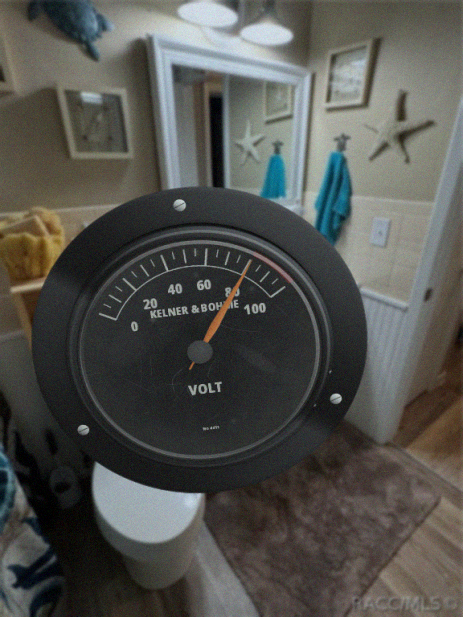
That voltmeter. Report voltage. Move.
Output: 80 V
